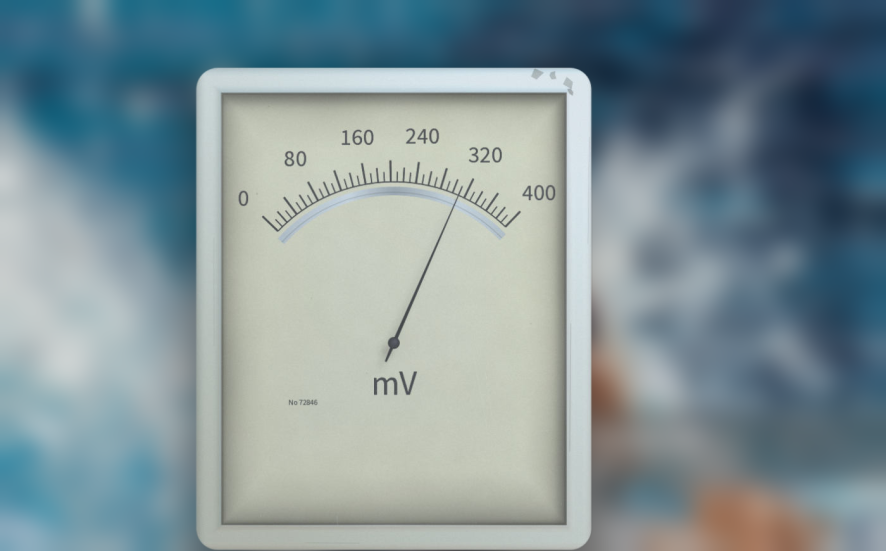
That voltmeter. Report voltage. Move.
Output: 310 mV
